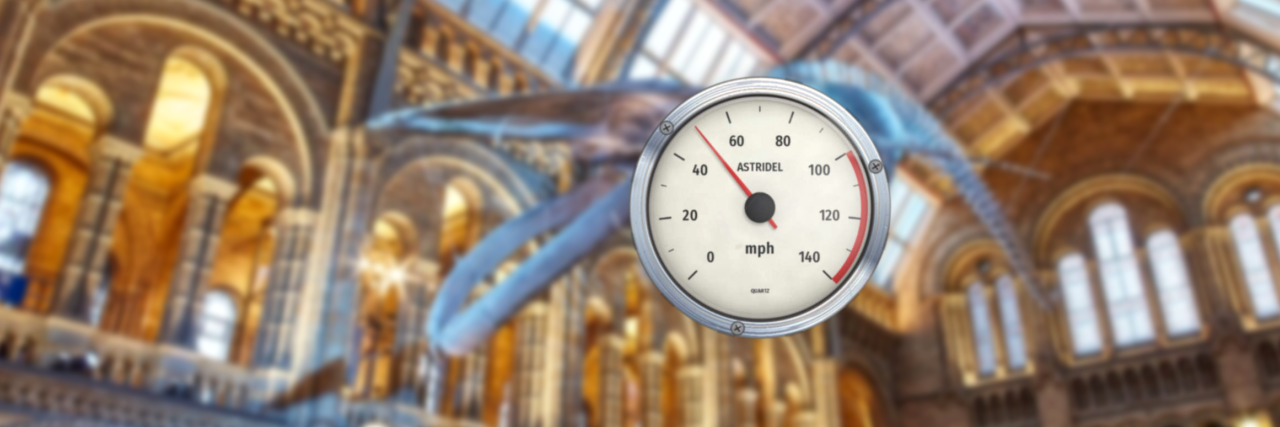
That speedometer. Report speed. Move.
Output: 50 mph
